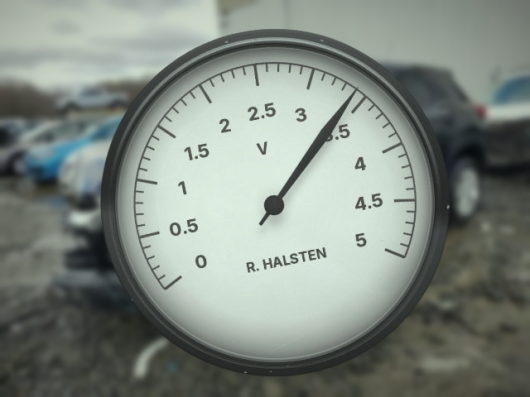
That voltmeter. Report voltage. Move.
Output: 3.4 V
